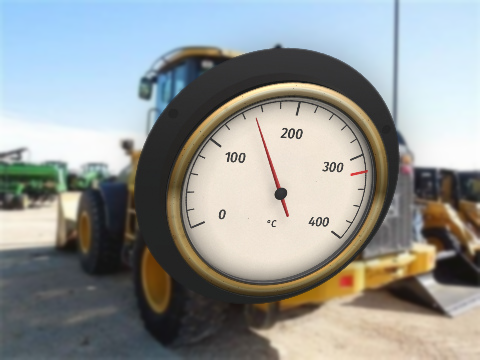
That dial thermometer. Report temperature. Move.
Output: 150 °C
